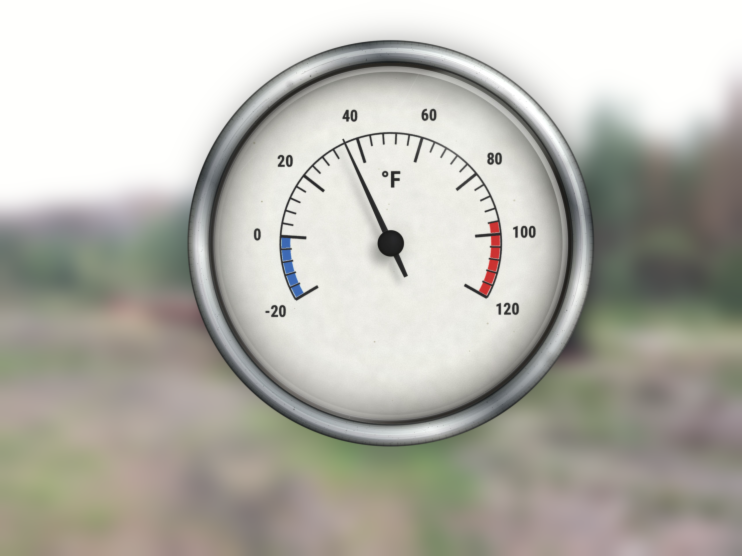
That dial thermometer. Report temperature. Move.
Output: 36 °F
